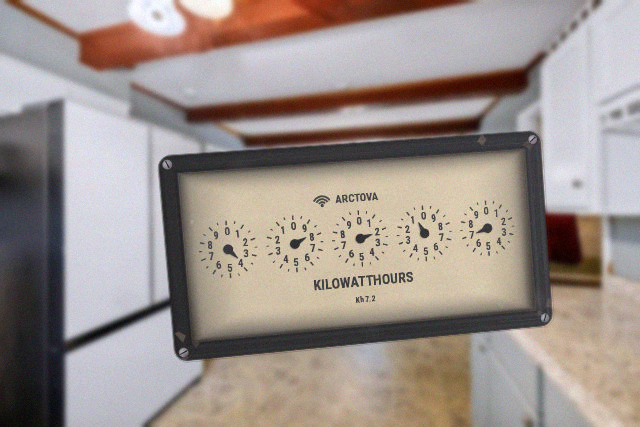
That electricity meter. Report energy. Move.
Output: 38207 kWh
